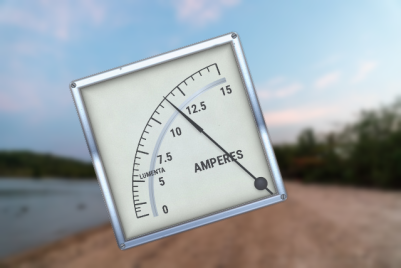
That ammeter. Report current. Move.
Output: 11.5 A
